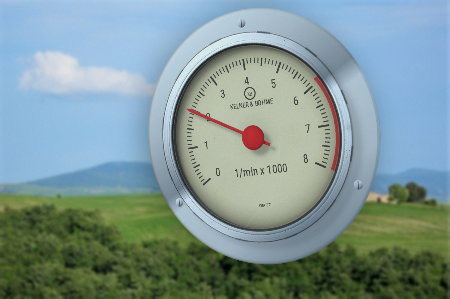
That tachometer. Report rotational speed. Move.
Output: 2000 rpm
